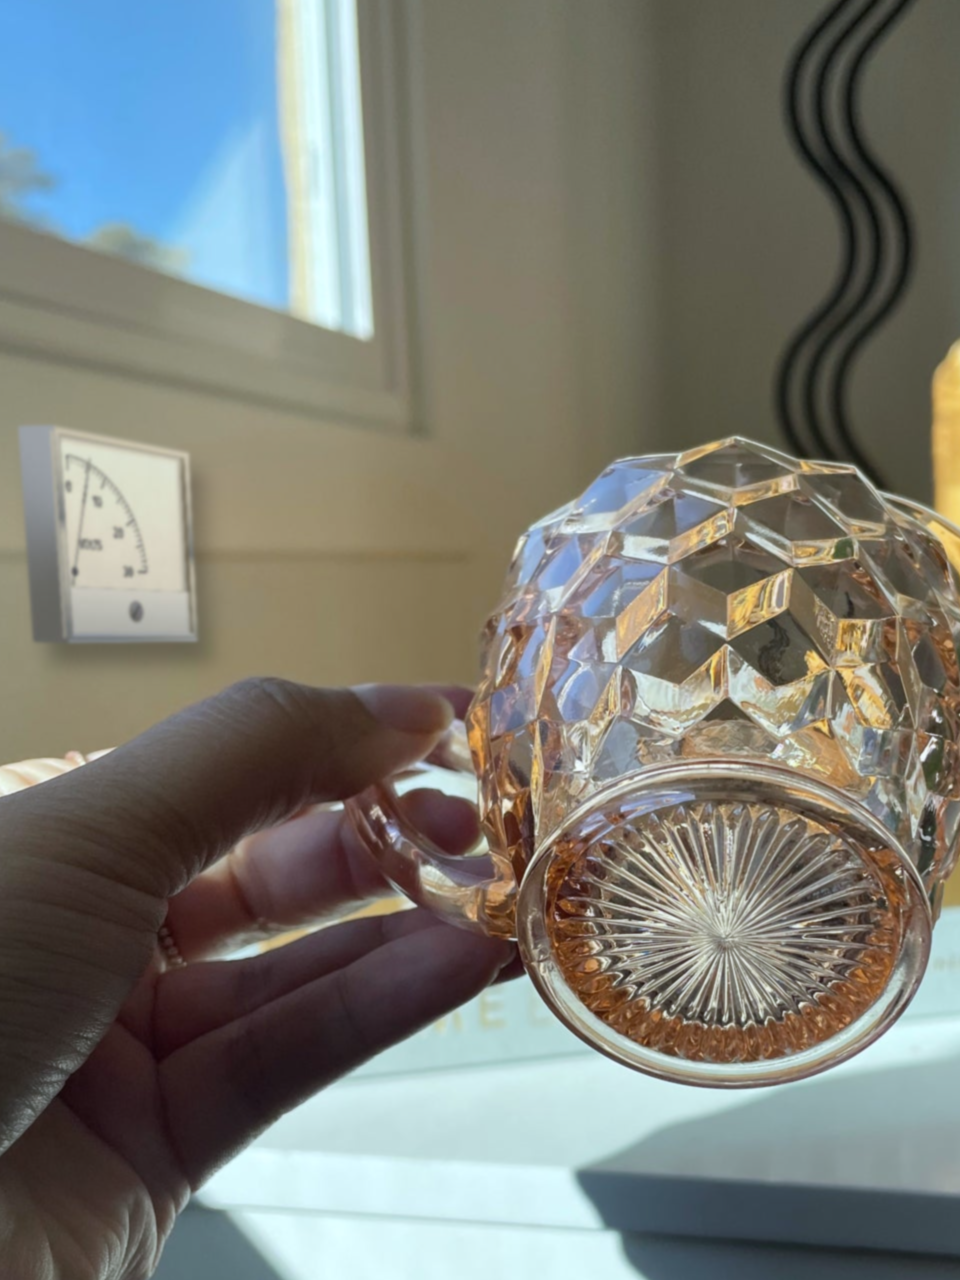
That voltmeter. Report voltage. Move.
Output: 5 V
